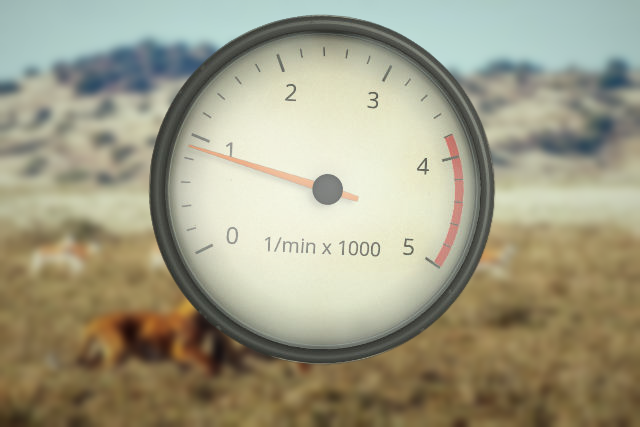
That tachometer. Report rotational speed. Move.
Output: 900 rpm
